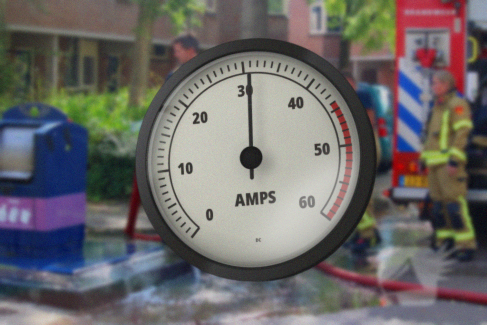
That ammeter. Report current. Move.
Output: 31 A
